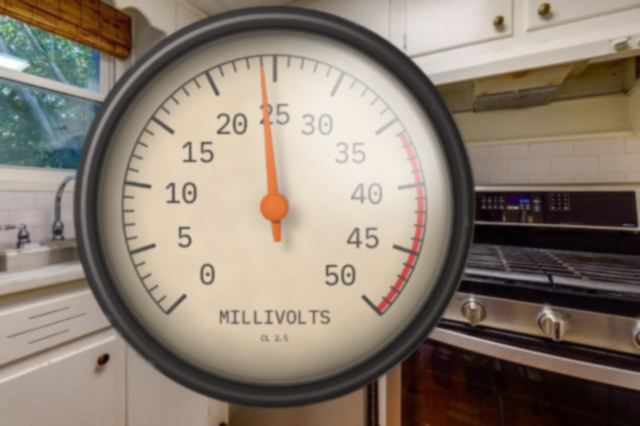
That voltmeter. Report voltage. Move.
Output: 24 mV
